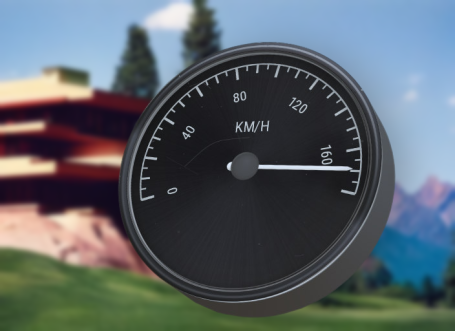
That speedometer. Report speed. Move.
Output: 170 km/h
